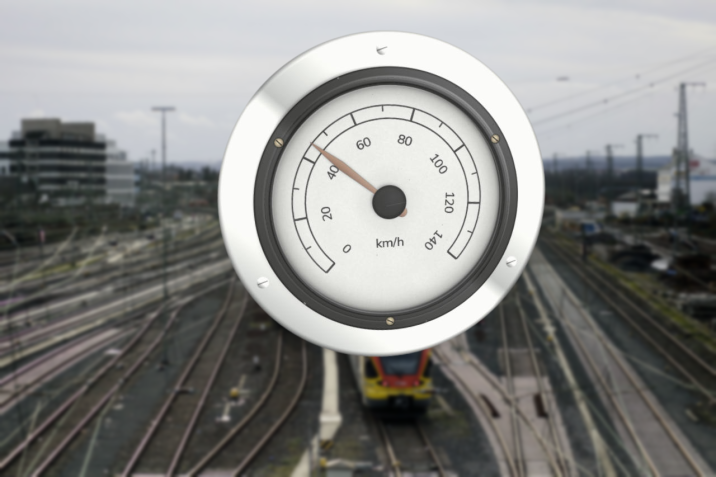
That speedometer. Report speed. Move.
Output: 45 km/h
